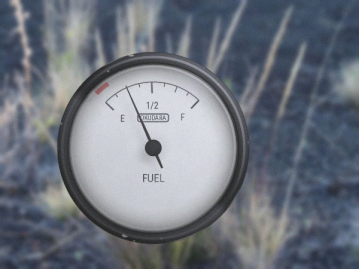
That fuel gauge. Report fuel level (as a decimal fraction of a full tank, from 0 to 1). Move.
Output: 0.25
